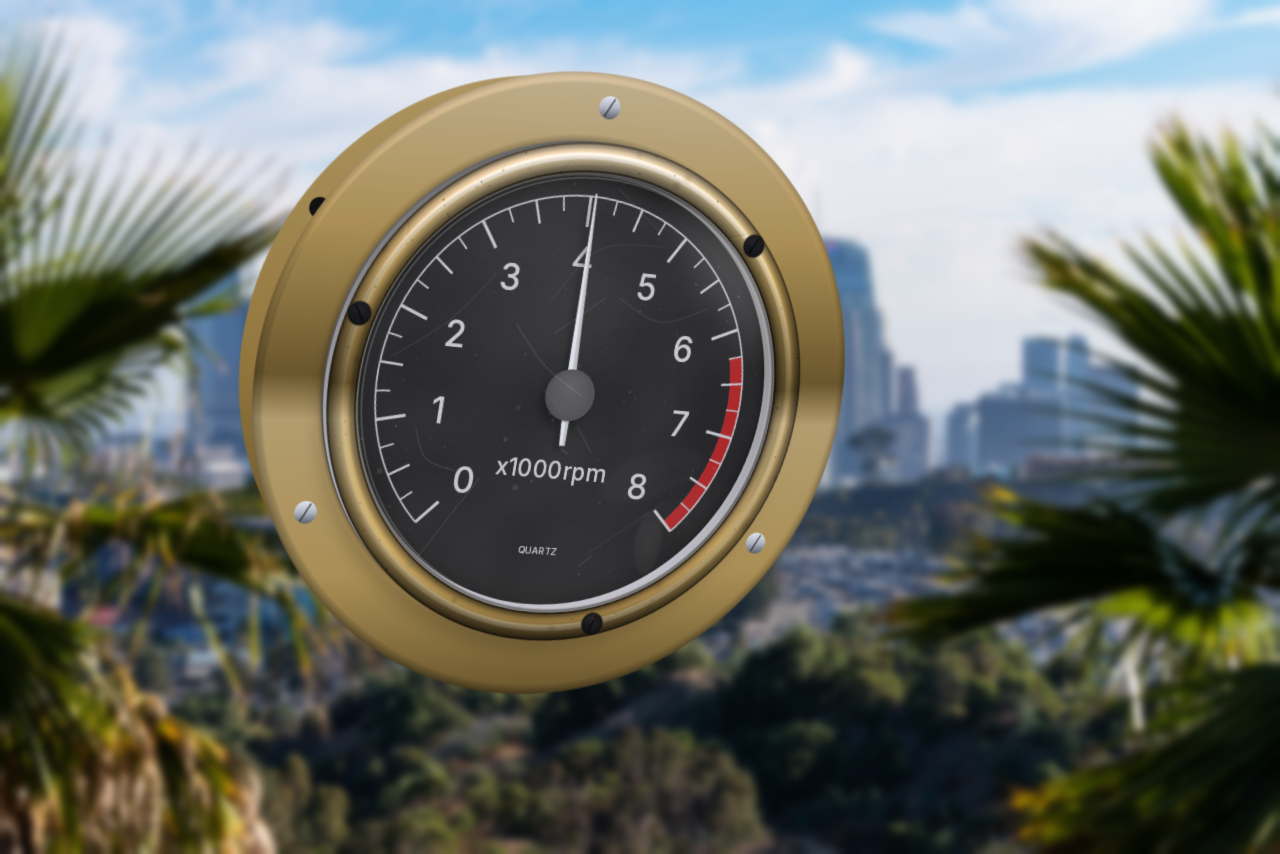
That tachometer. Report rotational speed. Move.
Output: 4000 rpm
